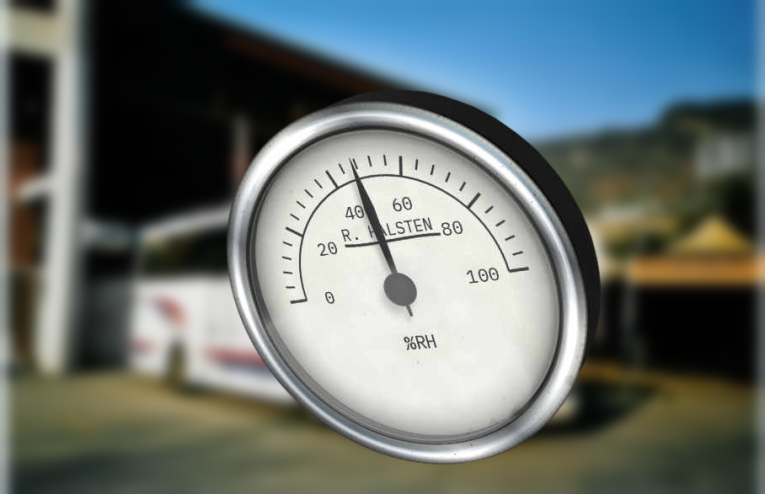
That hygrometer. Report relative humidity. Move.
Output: 48 %
